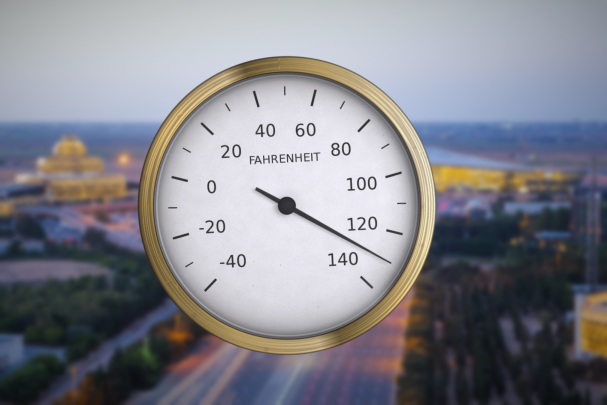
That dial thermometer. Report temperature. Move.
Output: 130 °F
